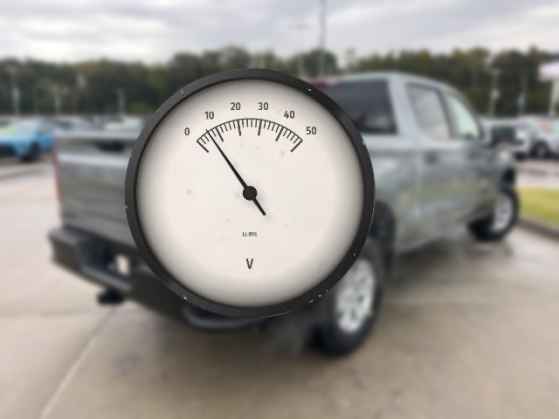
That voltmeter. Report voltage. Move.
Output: 6 V
